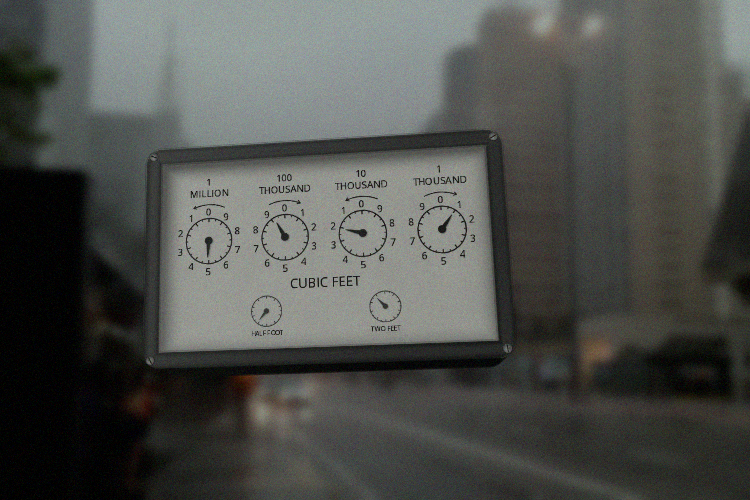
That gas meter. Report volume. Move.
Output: 492100 ft³
